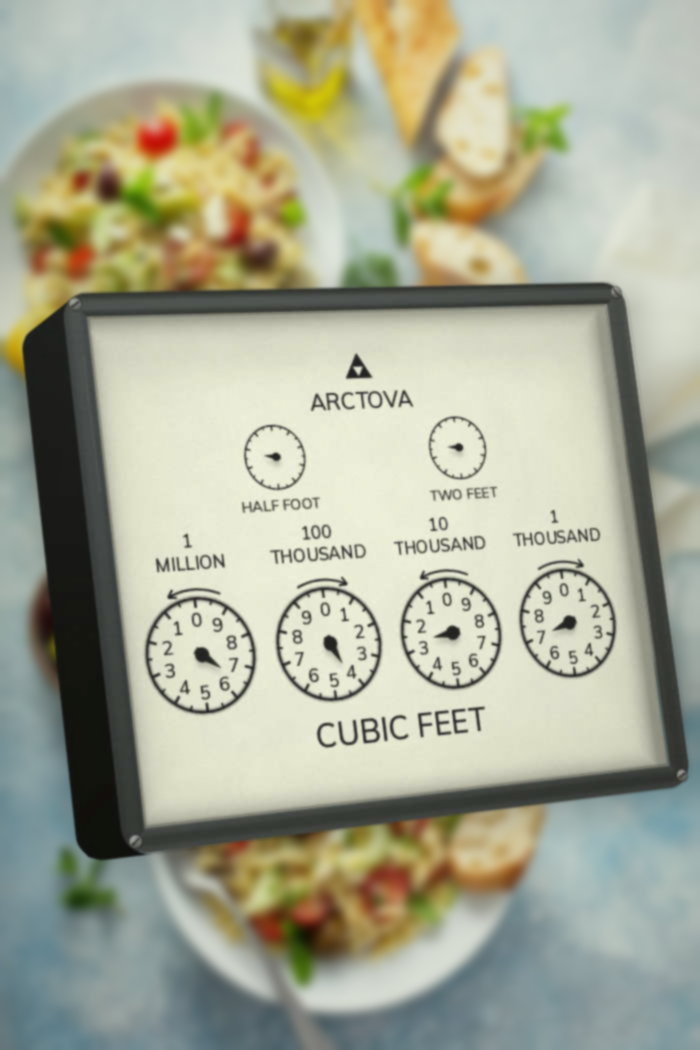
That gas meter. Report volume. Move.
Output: 642700 ft³
